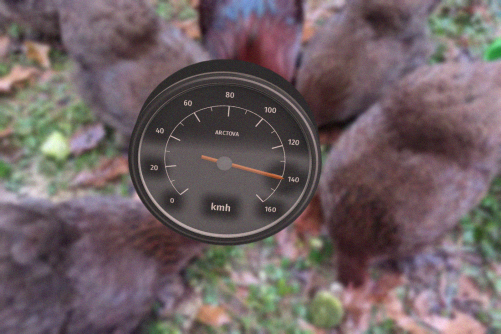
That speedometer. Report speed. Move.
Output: 140 km/h
